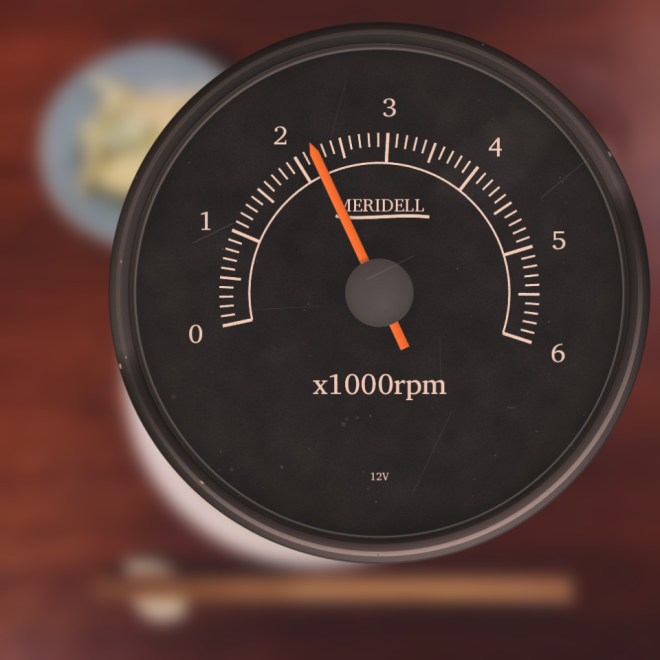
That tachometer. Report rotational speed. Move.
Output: 2200 rpm
